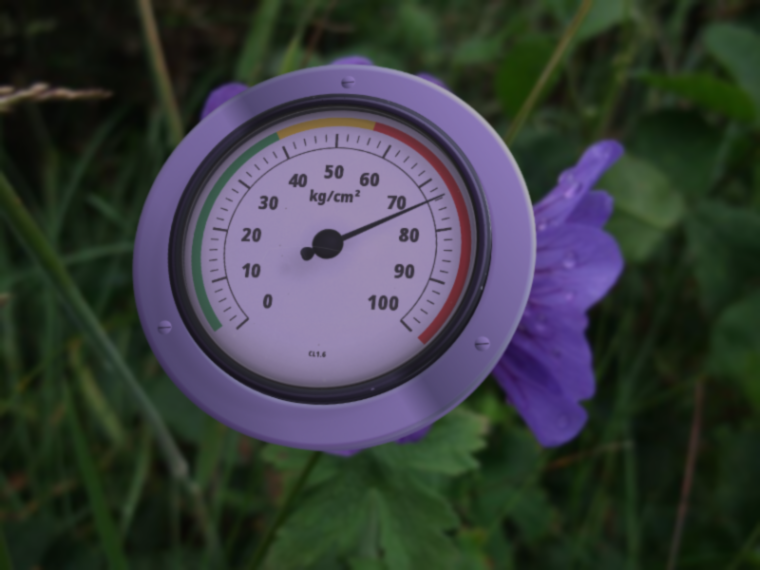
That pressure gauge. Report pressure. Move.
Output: 74 kg/cm²
